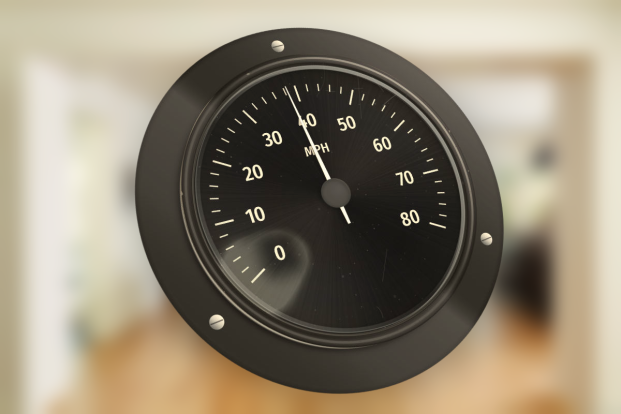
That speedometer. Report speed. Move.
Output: 38 mph
